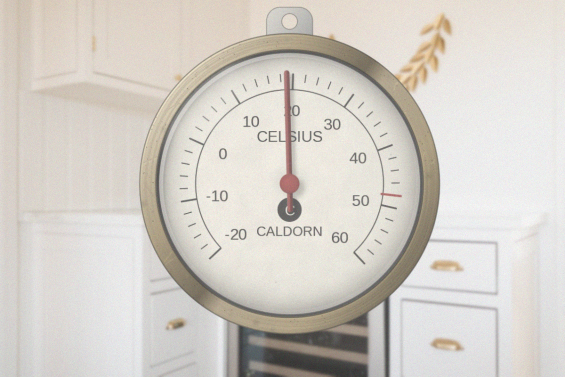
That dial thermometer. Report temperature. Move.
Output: 19 °C
